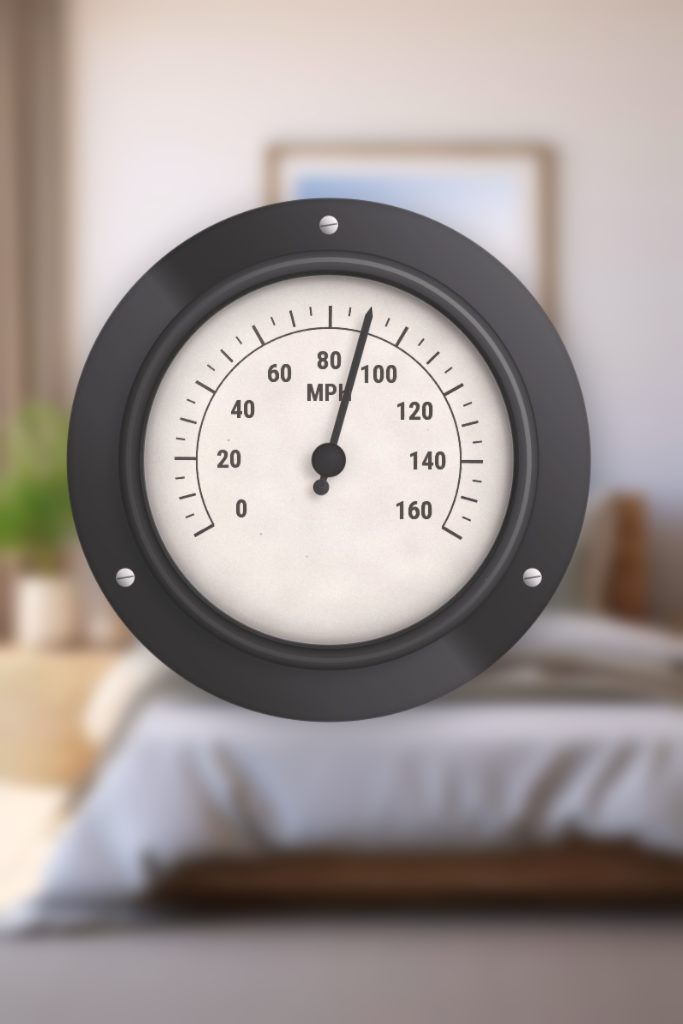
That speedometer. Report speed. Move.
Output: 90 mph
